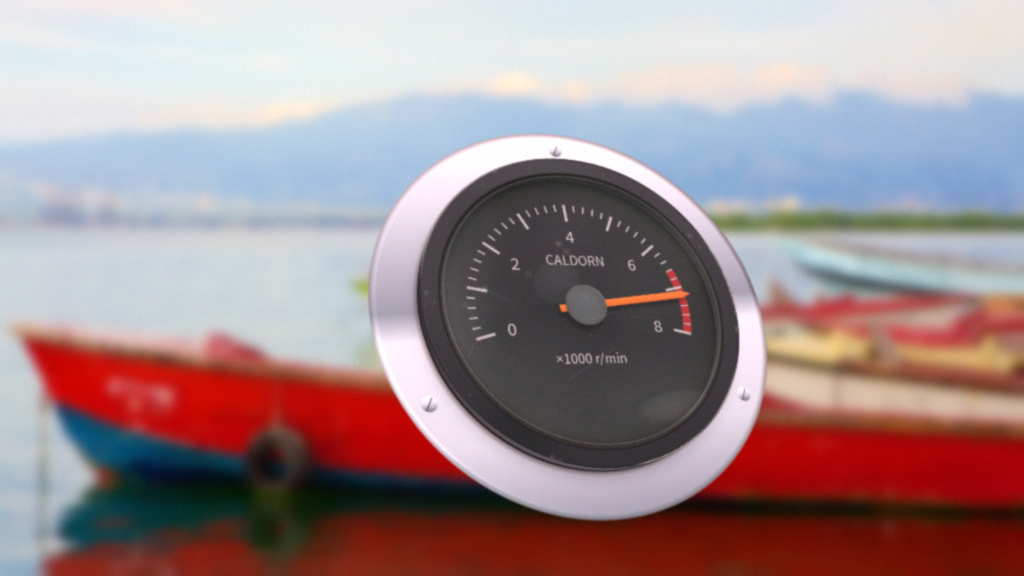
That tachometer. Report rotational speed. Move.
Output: 7200 rpm
